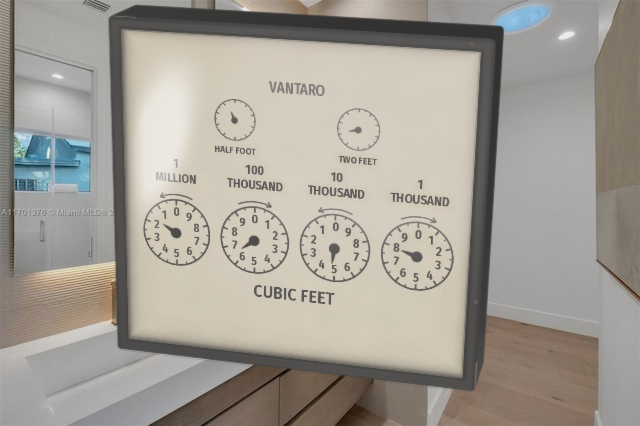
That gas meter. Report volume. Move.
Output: 164800 ft³
